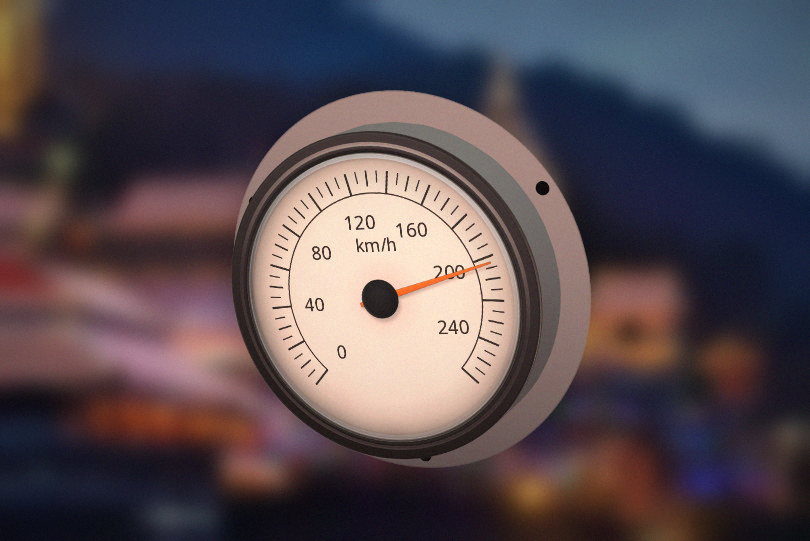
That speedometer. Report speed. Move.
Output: 202.5 km/h
